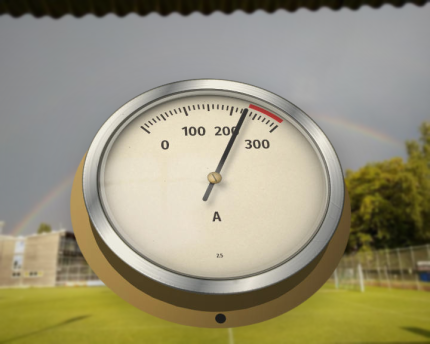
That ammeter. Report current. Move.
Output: 230 A
